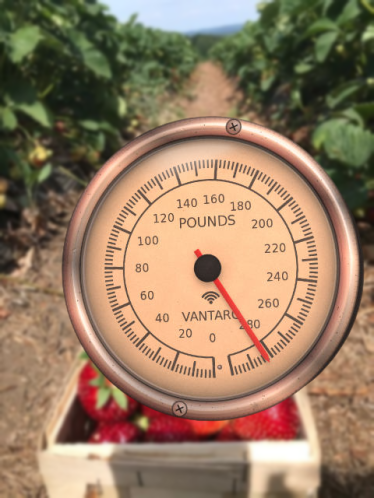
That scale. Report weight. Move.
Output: 282 lb
